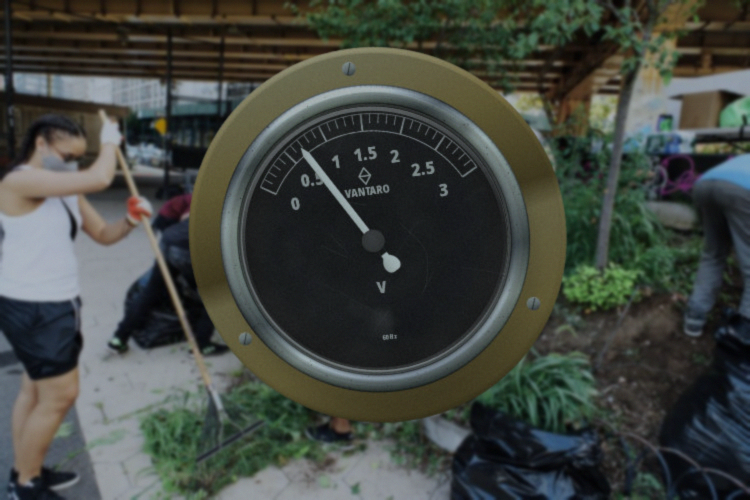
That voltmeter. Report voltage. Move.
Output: 0.7 V
